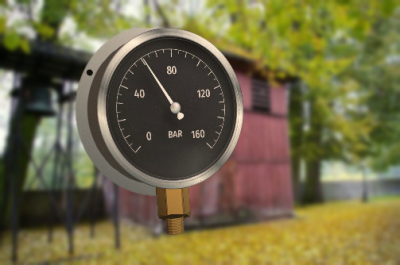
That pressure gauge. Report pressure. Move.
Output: 60 bar
